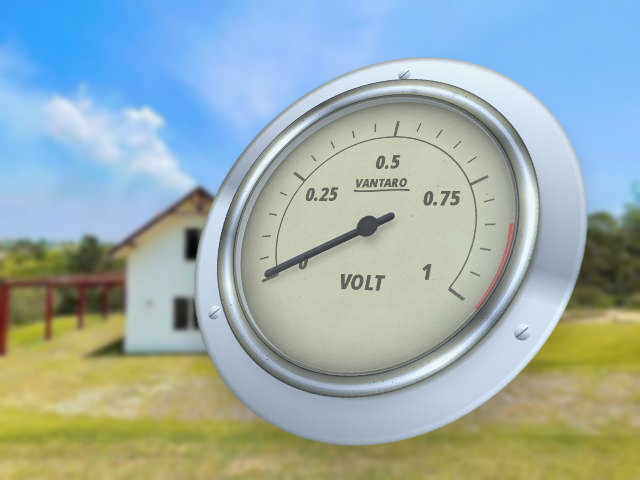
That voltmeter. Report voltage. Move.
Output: 0 V
